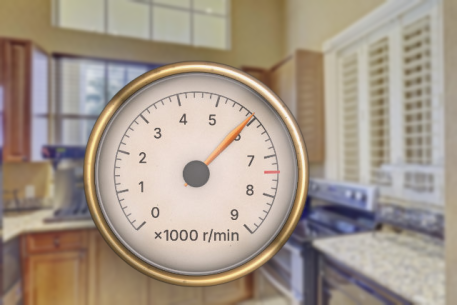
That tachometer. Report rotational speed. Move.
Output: 5900 rpm
